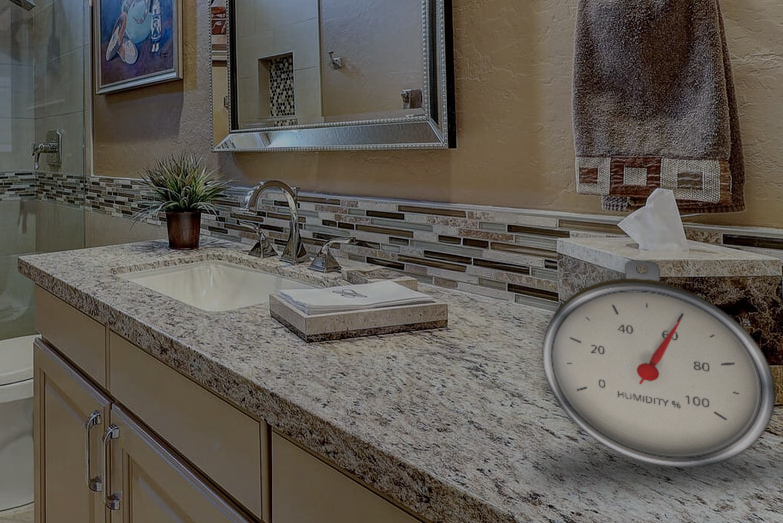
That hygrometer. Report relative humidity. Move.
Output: 60 %
